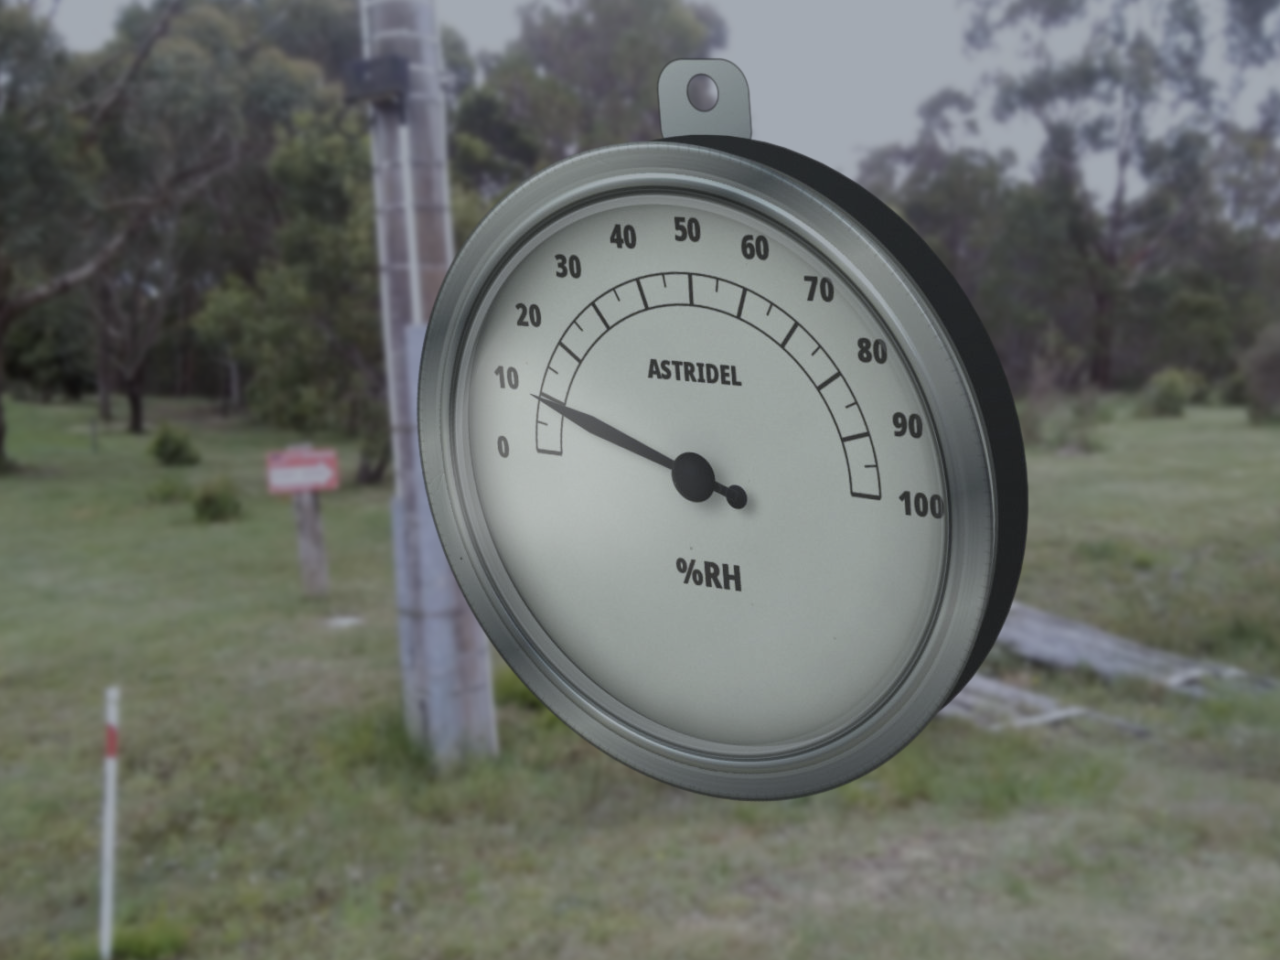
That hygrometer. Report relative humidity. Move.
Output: 10 %
